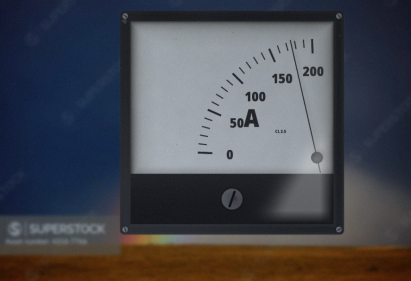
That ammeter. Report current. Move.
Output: 175 A
